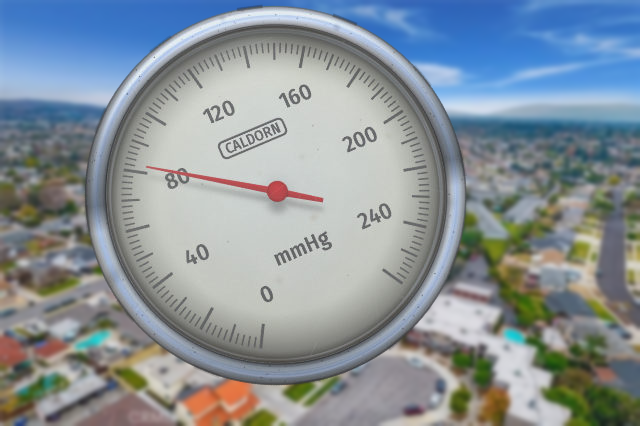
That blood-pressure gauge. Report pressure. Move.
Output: 82 mmHg
